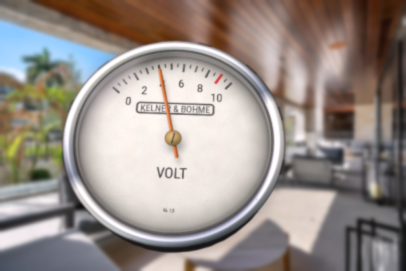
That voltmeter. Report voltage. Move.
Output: 4 V
